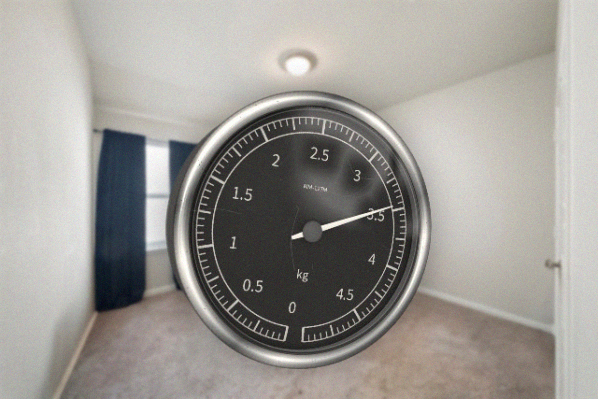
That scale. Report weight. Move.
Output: 3.45 kg
